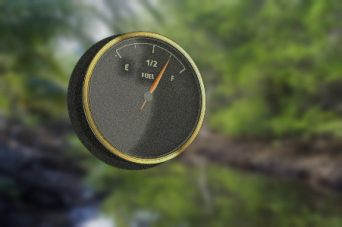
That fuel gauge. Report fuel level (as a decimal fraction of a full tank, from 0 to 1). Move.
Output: 0.75
